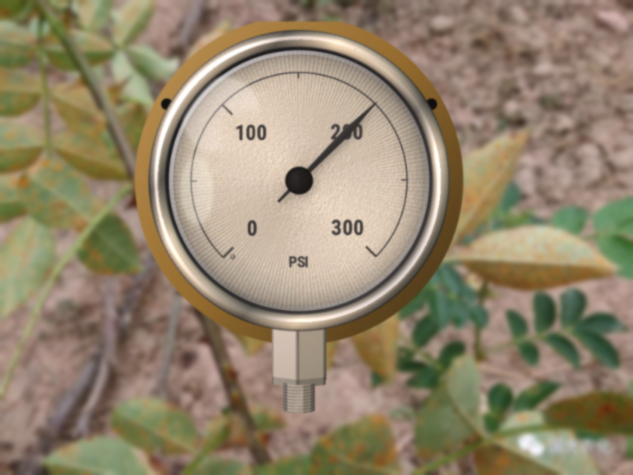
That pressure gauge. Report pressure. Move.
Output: 200 psi
